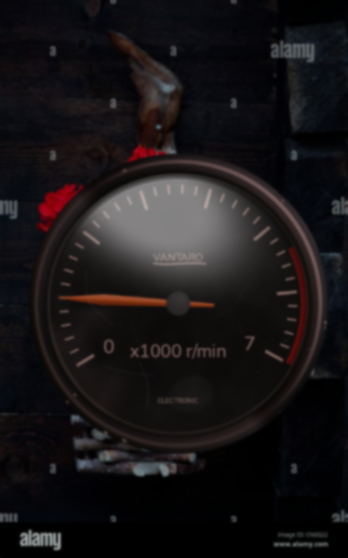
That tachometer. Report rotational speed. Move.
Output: 1000 rpm
